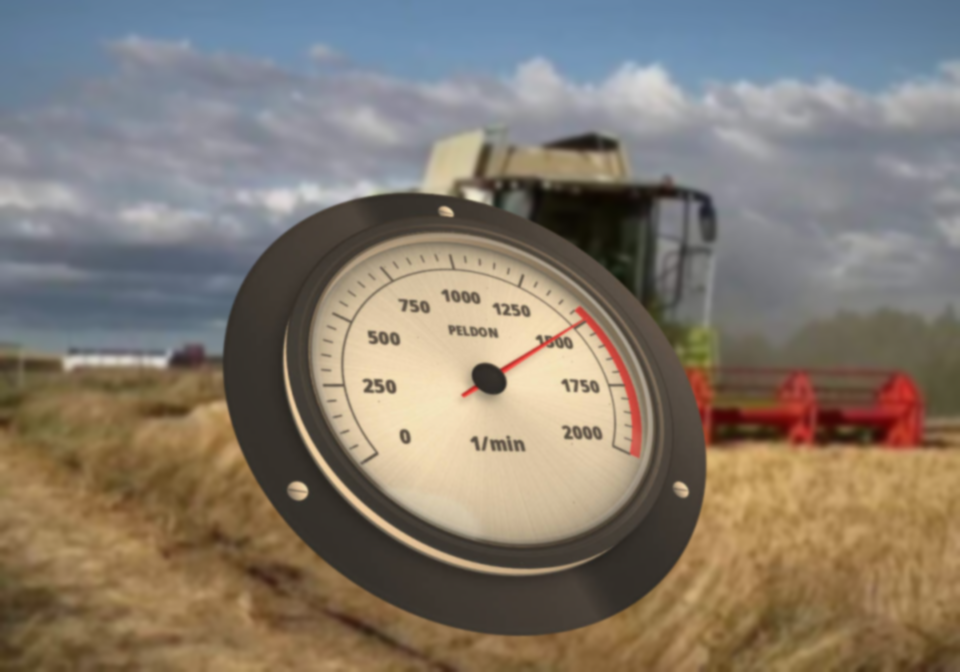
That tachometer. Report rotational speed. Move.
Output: 1500 rpm
